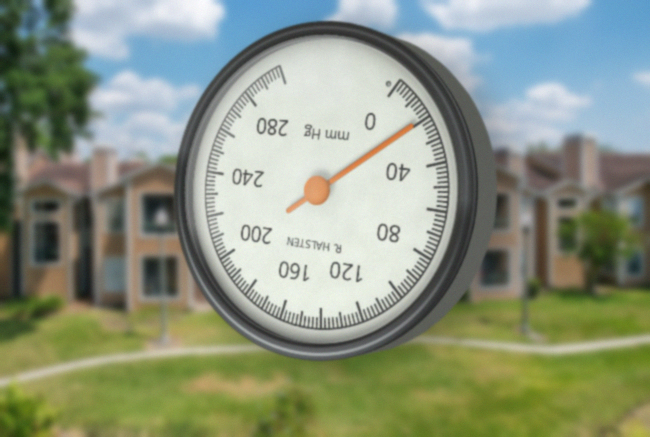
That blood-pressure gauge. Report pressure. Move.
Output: 20 mmHg
